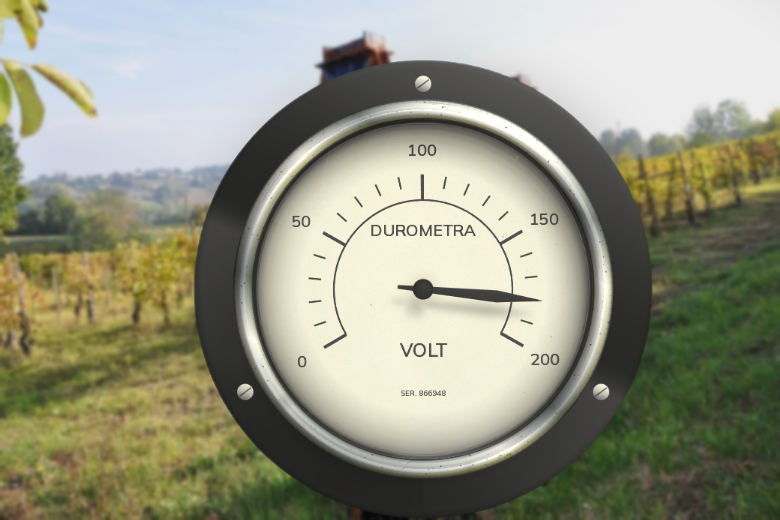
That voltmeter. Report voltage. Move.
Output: 180 V
